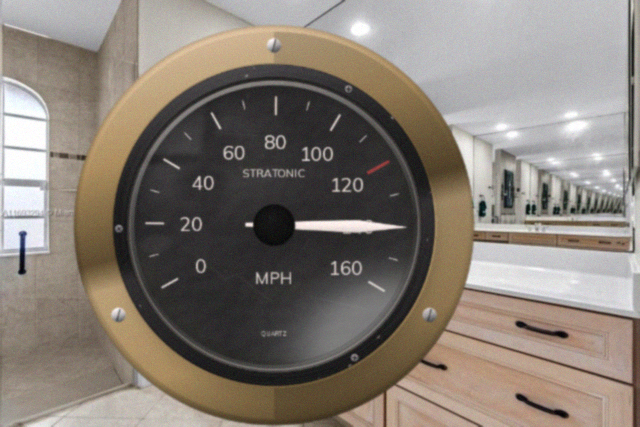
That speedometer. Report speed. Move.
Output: 140 mph
